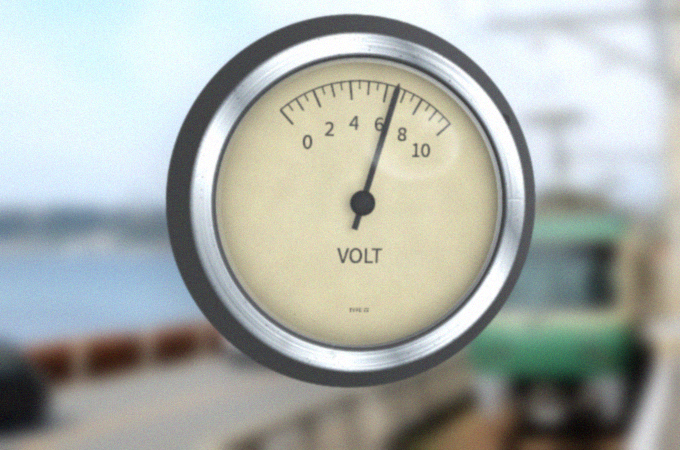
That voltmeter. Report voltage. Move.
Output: 6.5 V
